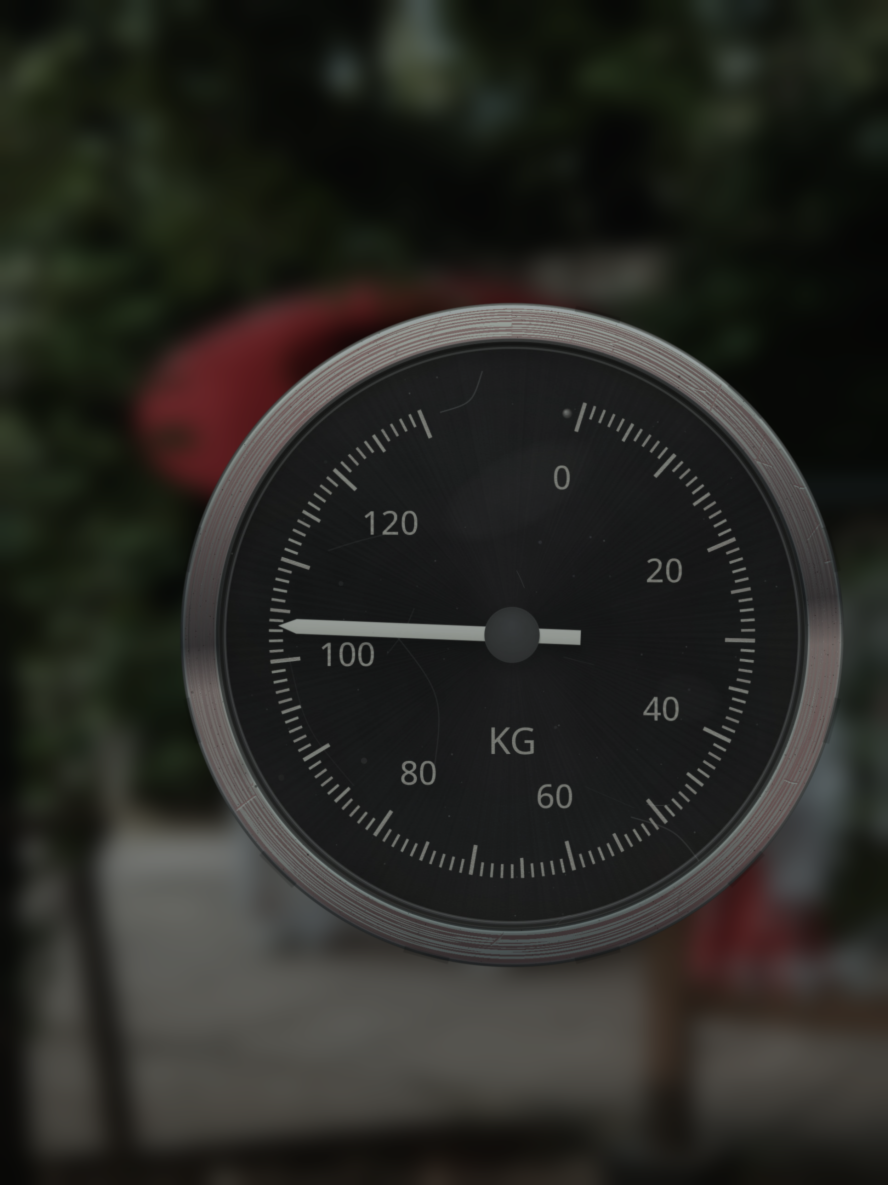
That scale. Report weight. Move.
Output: 103.5 kg
